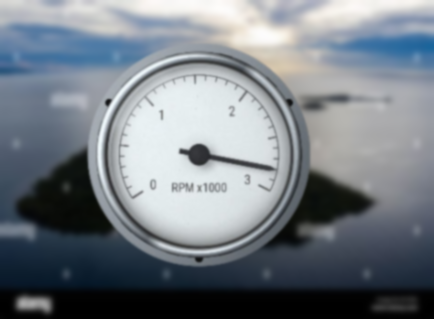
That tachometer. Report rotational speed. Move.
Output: 2800 rpm
